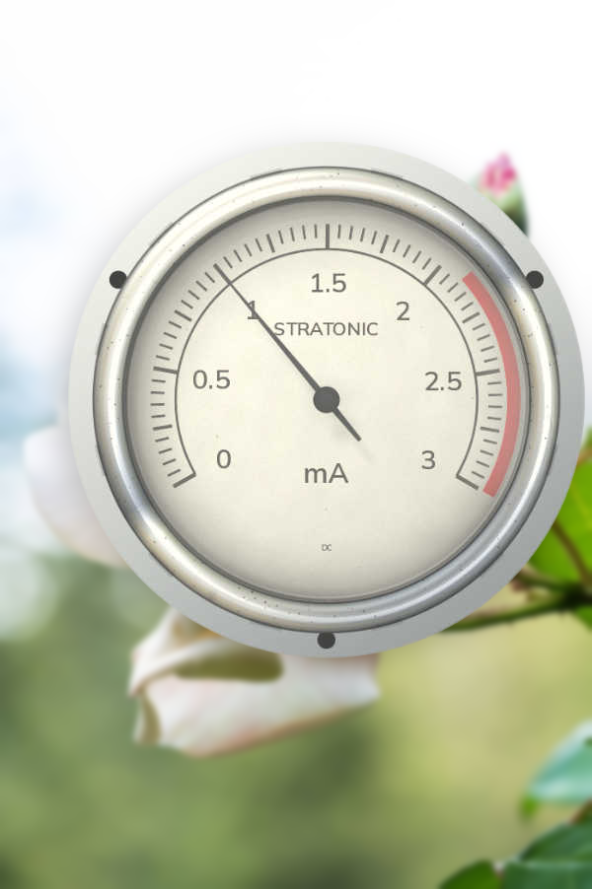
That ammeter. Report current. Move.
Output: 1 mA
